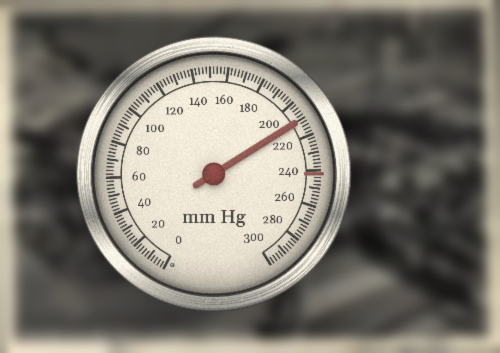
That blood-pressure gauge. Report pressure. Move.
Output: 210 mmHg
